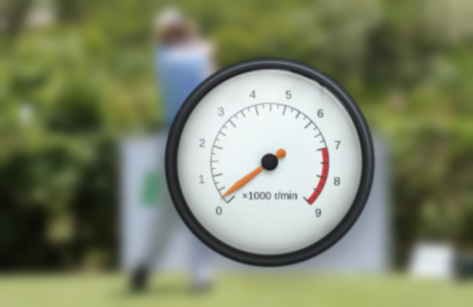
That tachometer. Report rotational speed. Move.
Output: 250 rpm
